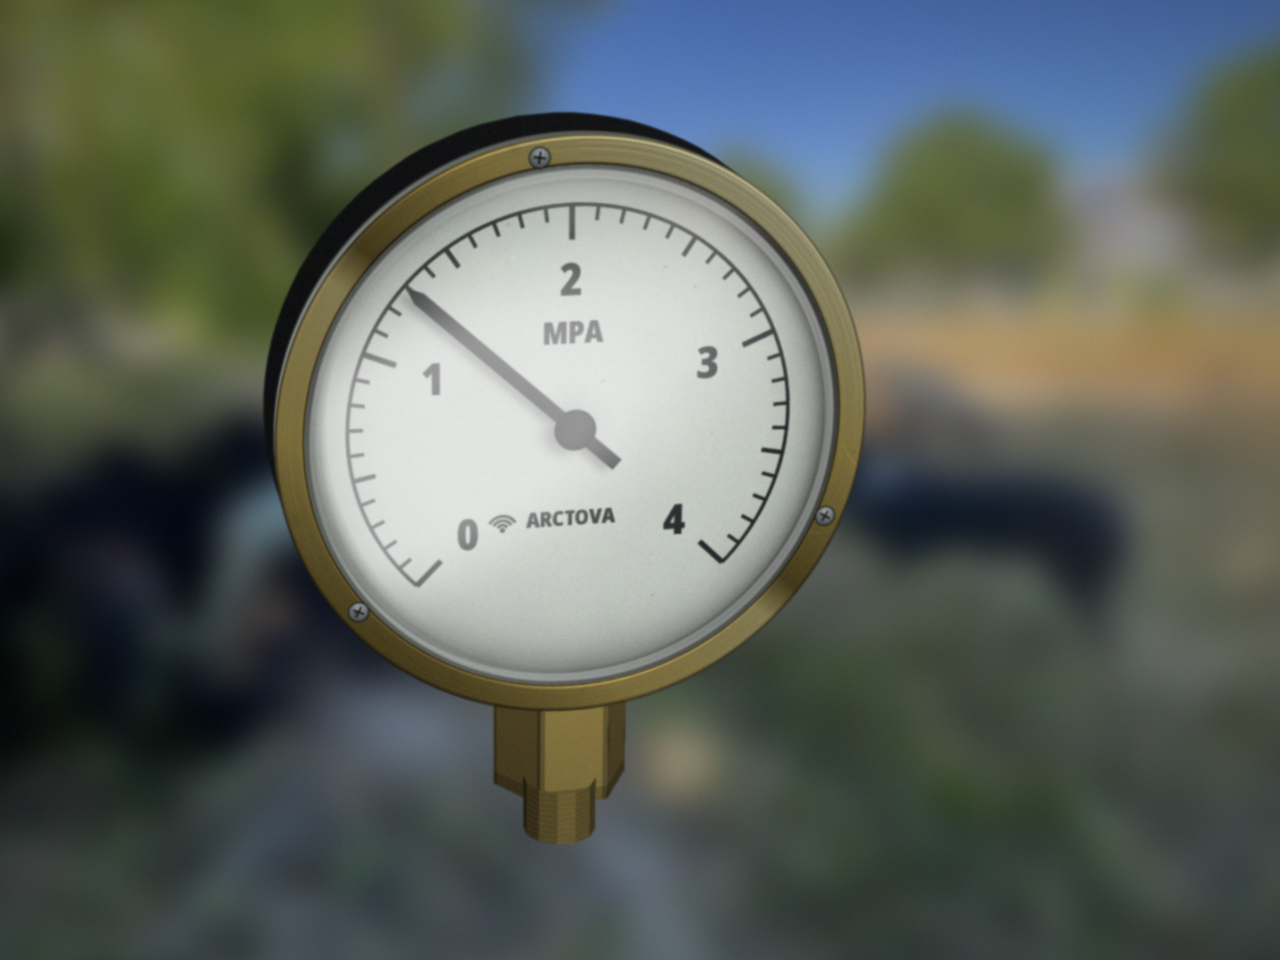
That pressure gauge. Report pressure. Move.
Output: 1.3 MPa
